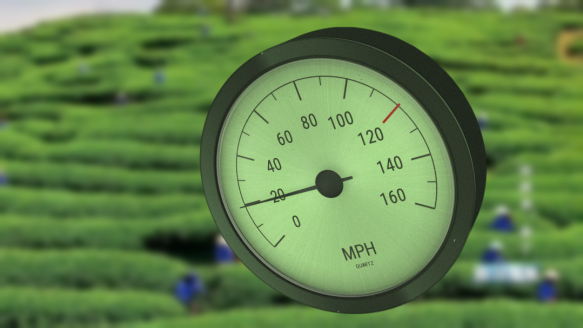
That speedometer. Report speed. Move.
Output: 20 mph
